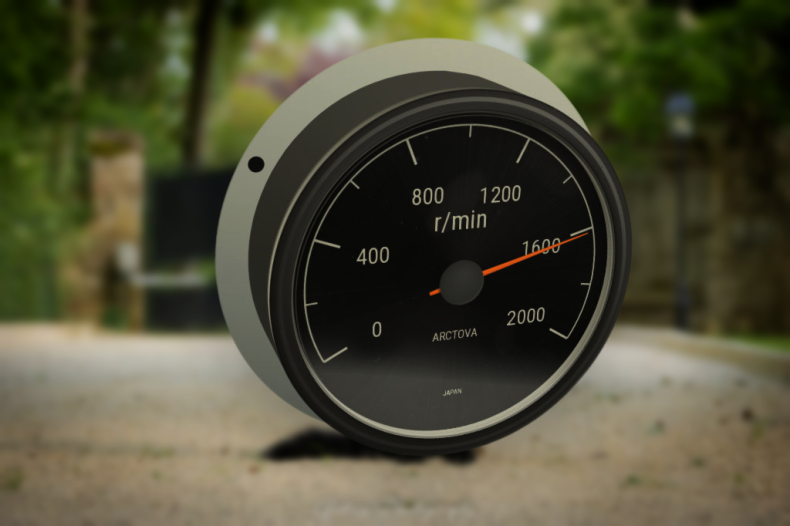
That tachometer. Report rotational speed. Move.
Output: 1600 rpm
